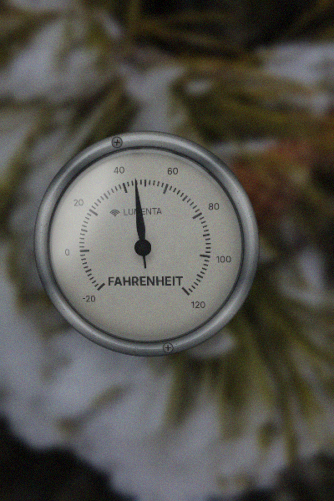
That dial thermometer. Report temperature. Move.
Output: 46 °F
